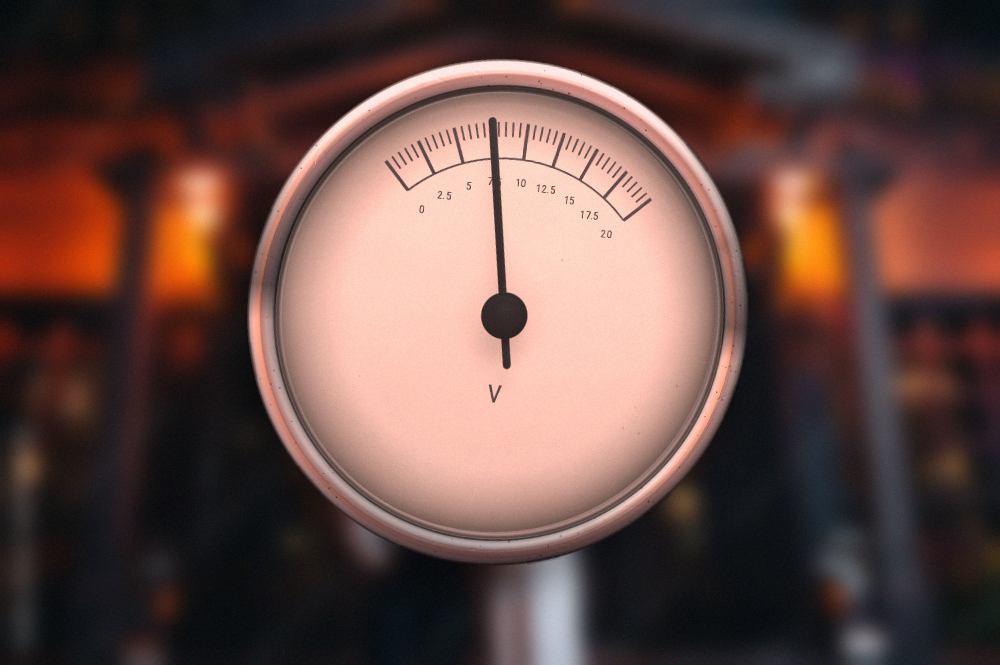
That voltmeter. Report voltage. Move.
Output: 7.5 V
